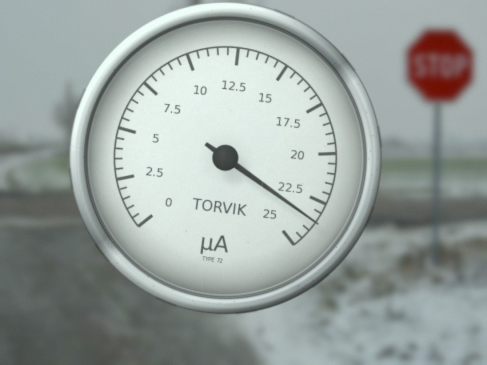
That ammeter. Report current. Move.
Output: 23.5 µA
